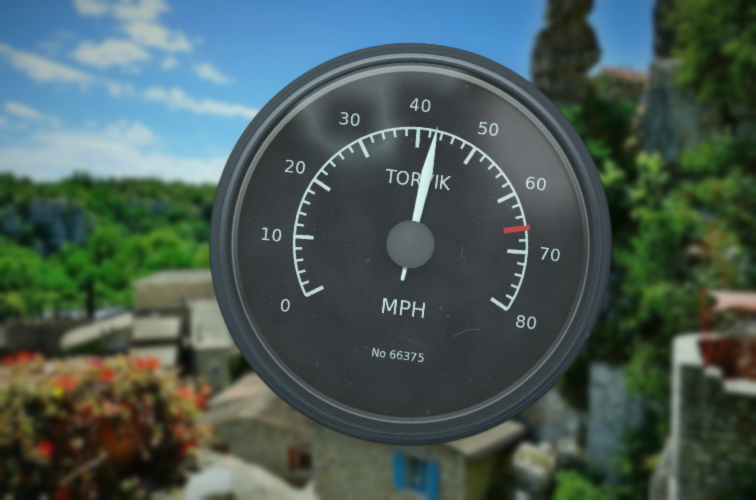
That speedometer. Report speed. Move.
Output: 43 mph
